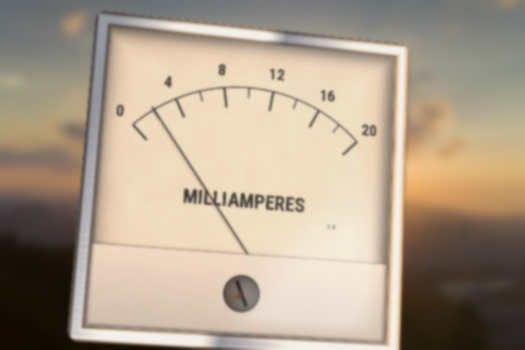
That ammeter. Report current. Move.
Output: 2 mA
